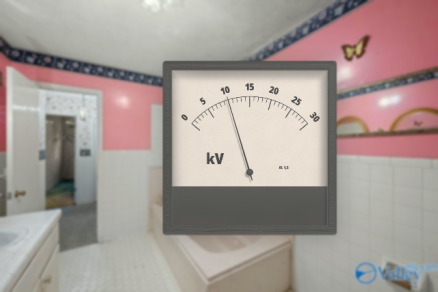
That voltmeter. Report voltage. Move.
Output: 10 kV
